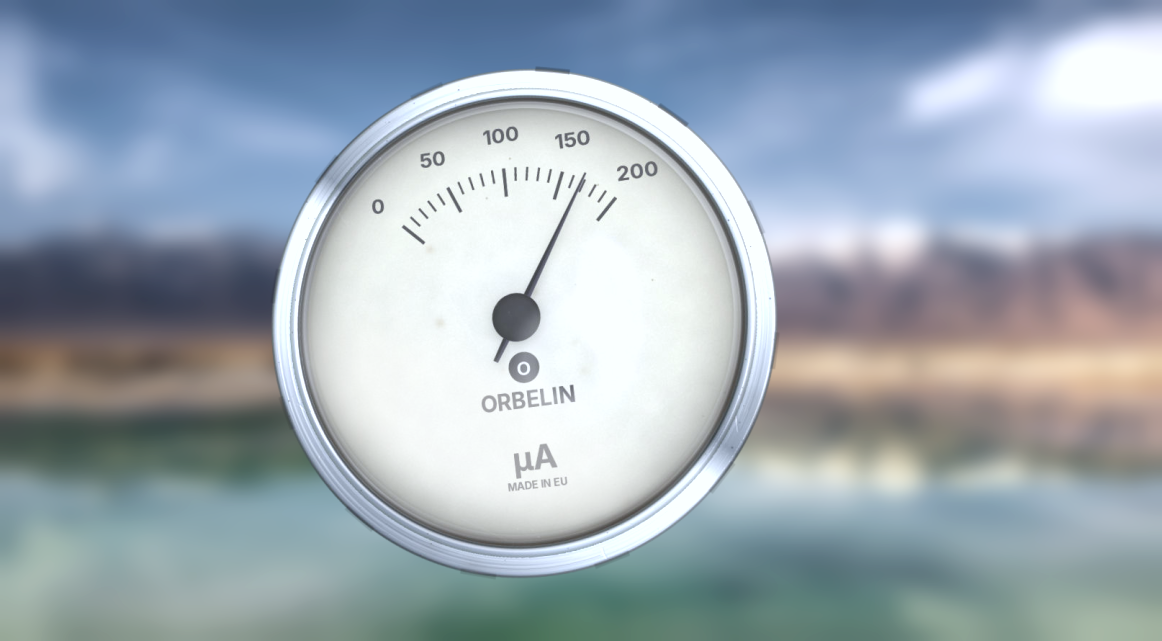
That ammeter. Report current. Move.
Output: 170 µA
